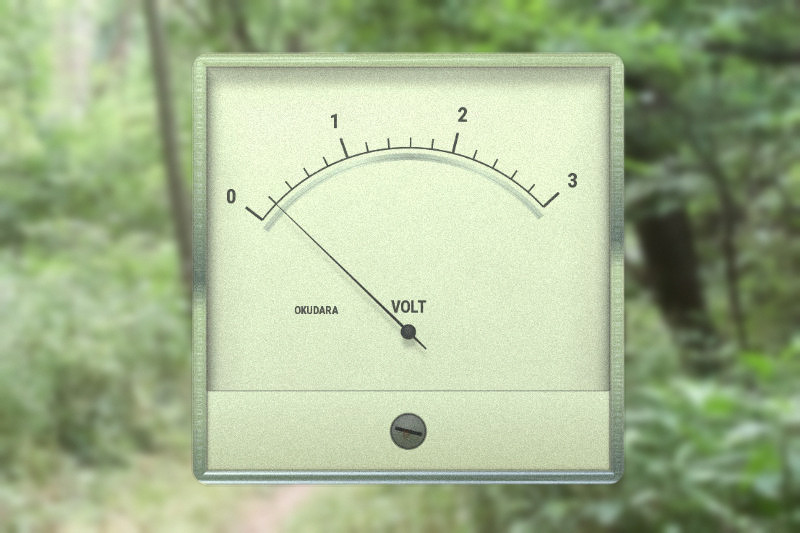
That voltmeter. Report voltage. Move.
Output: 0.2 V
